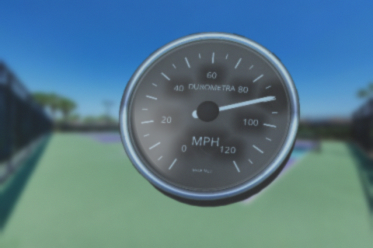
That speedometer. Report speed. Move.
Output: 90 mph
